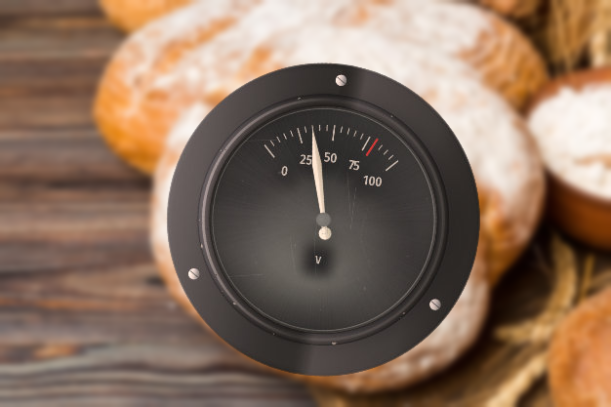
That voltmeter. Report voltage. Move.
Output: 35 V
